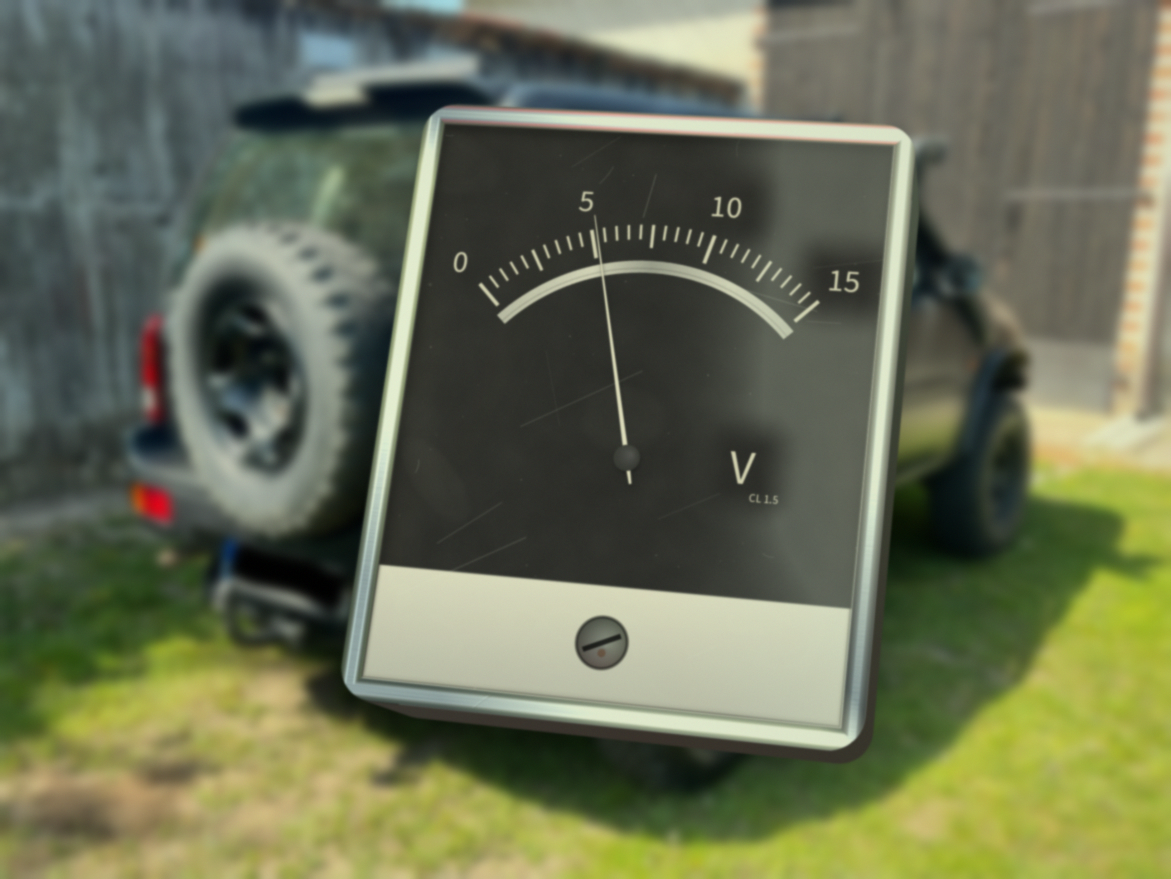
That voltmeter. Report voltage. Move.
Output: 5.25 V
